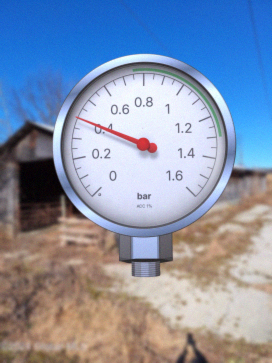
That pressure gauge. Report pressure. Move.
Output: 0.4 bar
